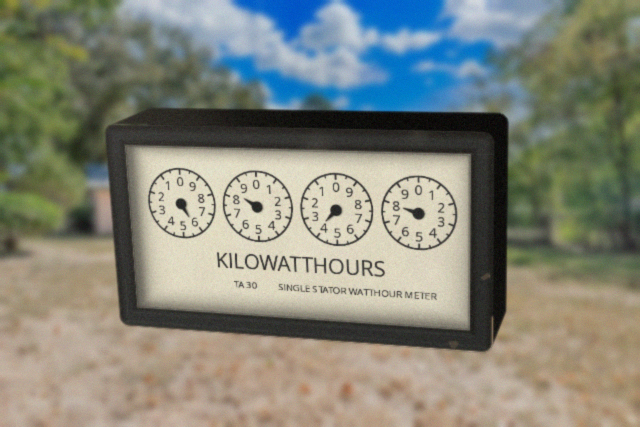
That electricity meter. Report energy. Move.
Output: 5838 kWh
